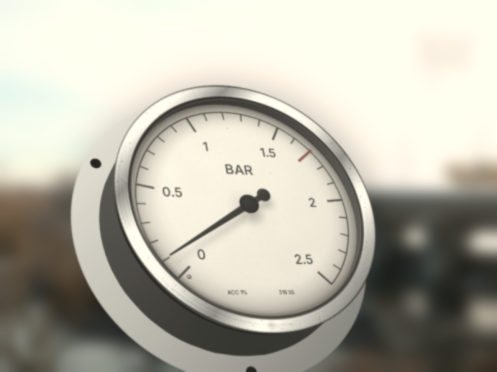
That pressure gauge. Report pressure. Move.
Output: 0.1 bar
